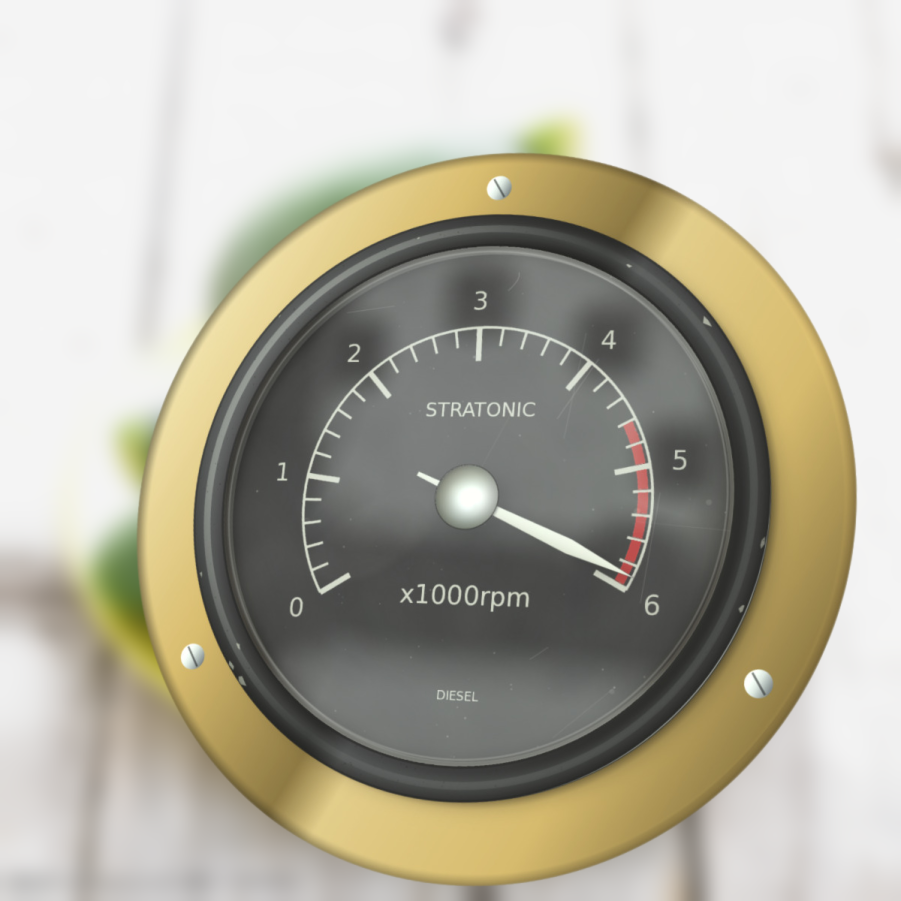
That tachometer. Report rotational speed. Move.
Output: 5900 rpm
